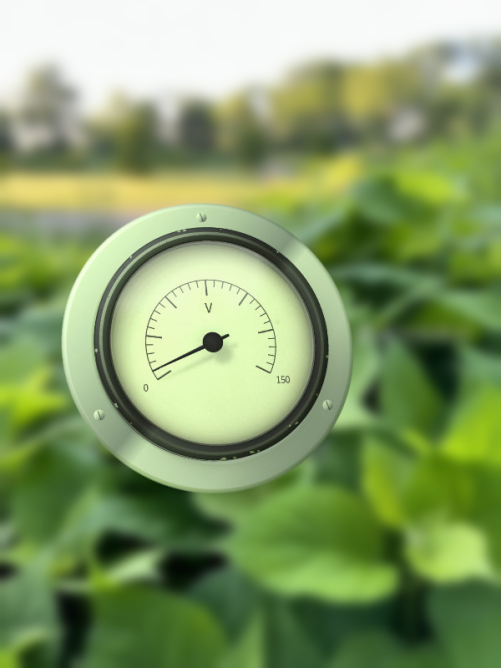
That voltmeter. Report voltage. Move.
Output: 5 V
